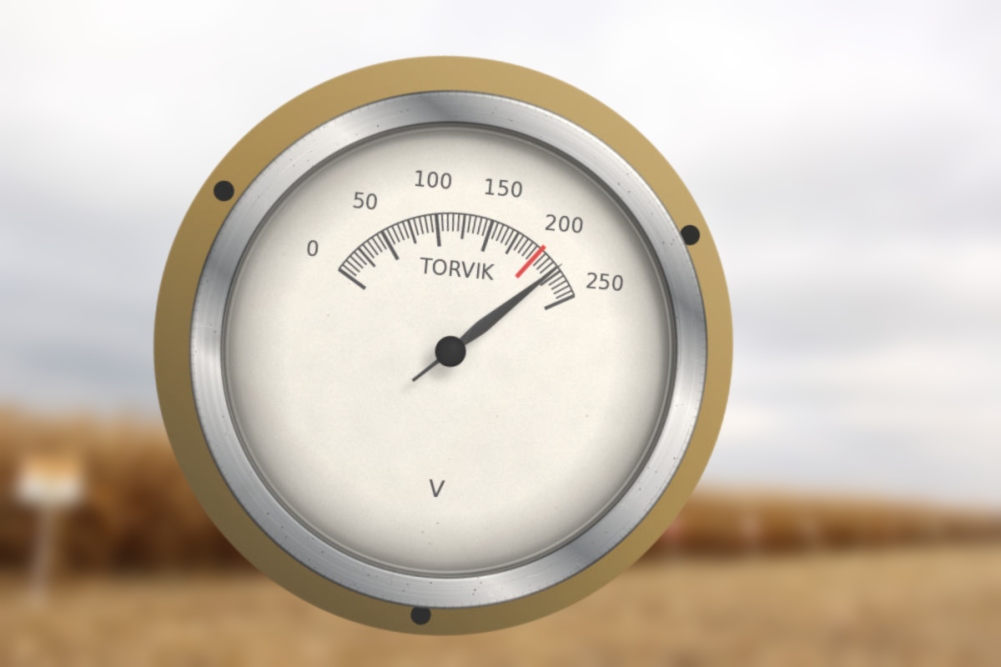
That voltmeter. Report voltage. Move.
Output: 220 V
